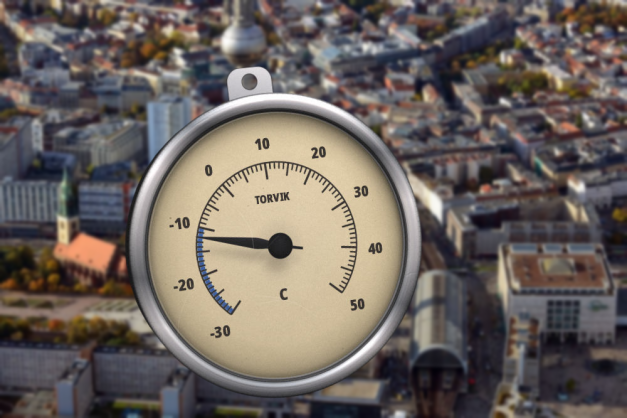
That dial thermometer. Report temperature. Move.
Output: -12 °C
